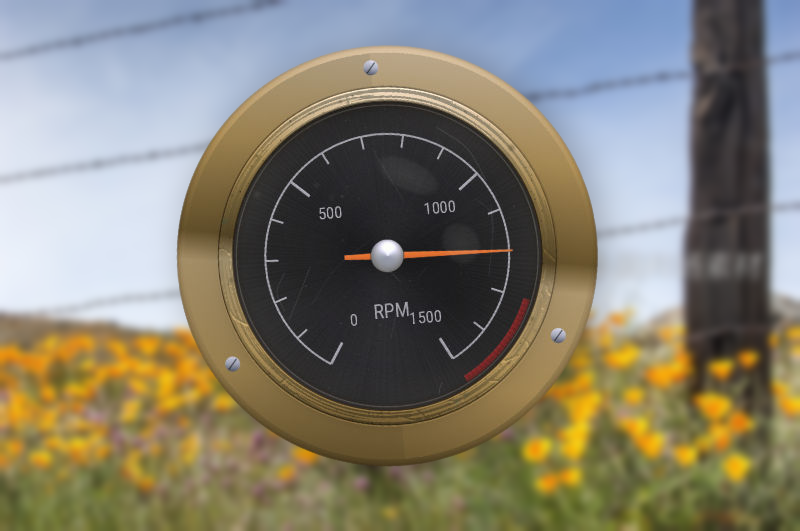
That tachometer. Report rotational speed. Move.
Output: 1200 rpm
